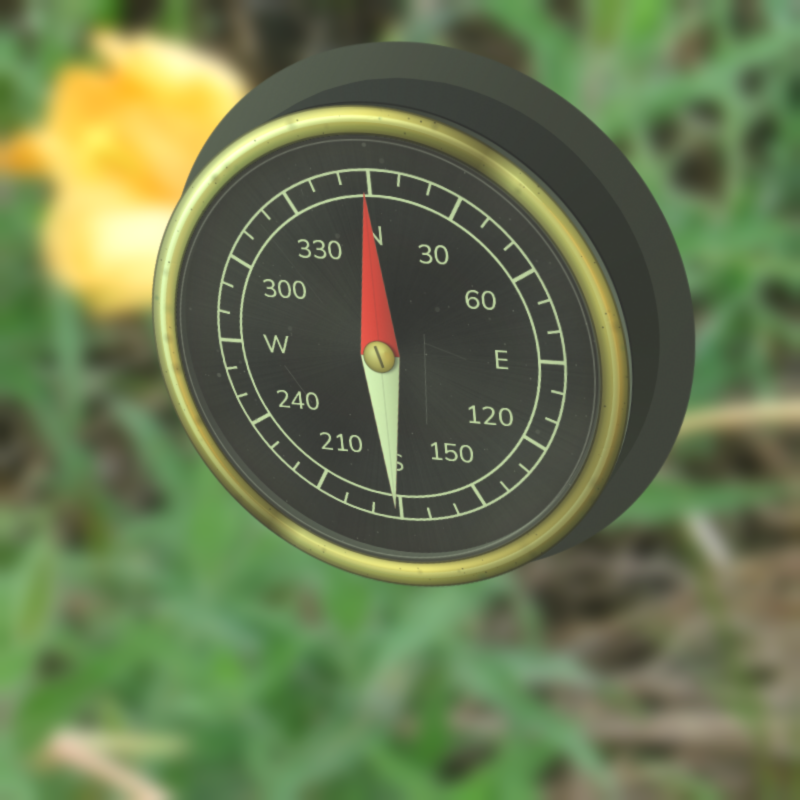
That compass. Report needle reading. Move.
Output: 0 °
